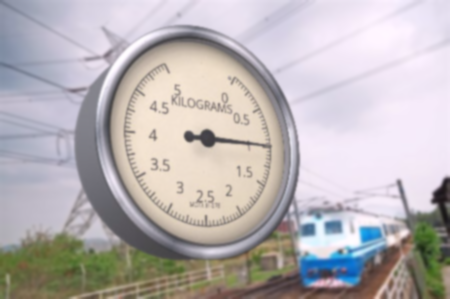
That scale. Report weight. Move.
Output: 1 kg
